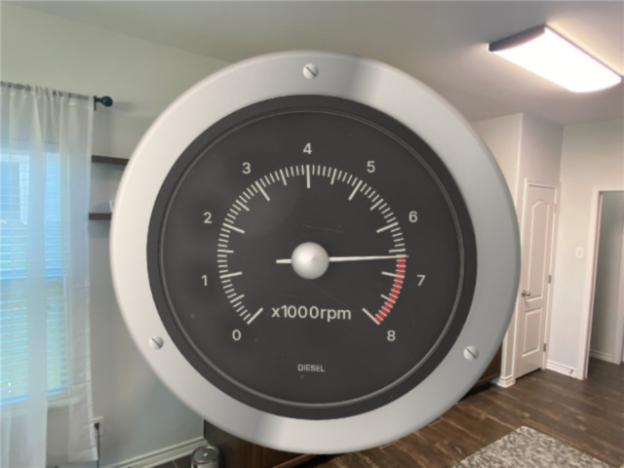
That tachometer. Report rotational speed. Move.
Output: 6600 rpm
